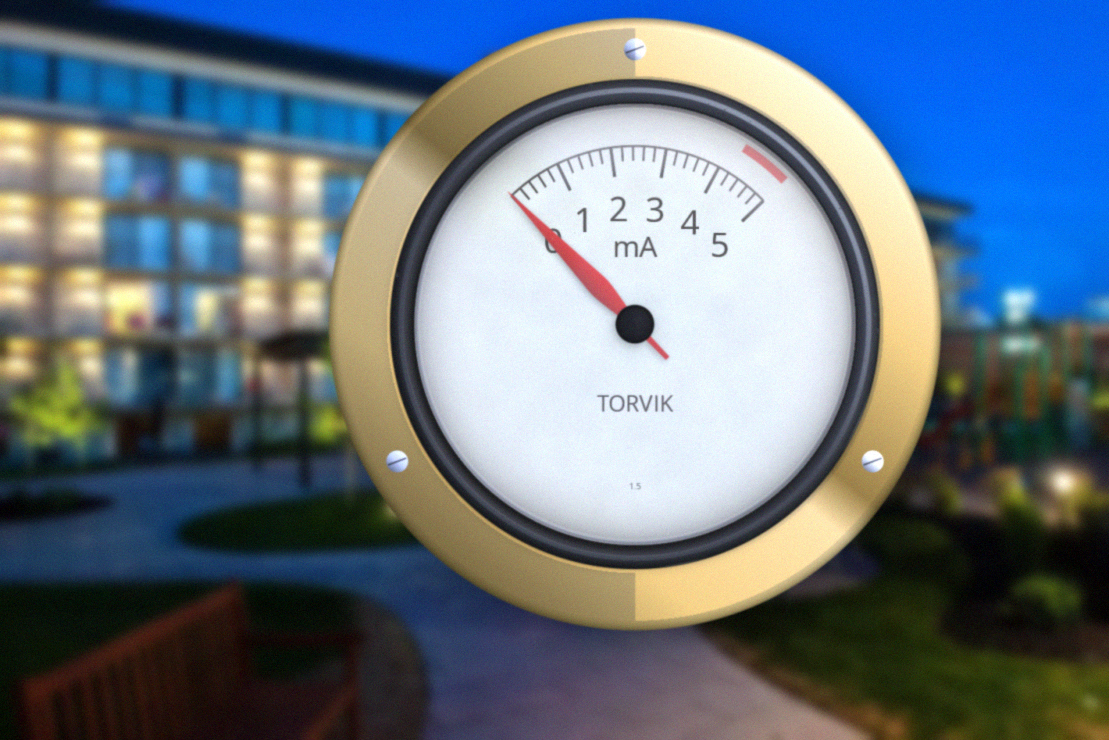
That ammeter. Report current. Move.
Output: 0 mA
